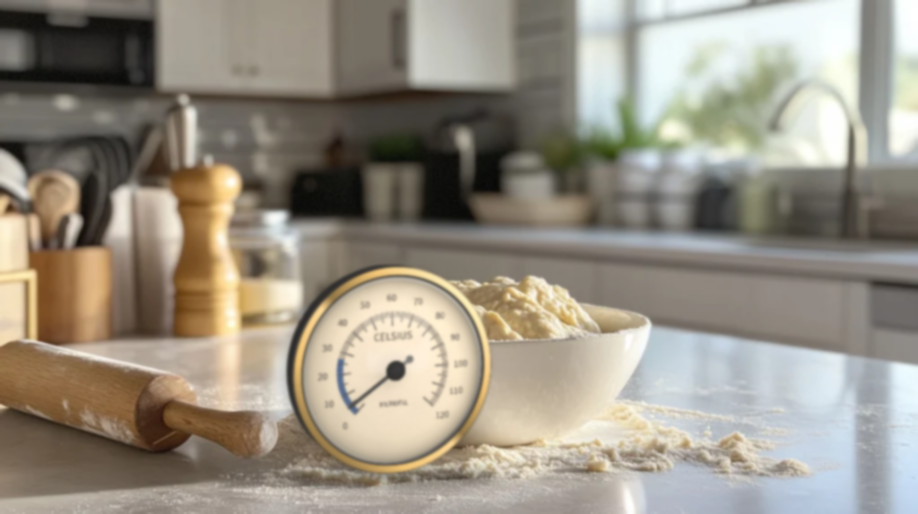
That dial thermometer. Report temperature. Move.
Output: 5 °C
